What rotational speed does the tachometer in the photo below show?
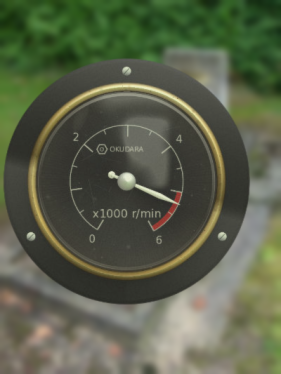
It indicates 5250 rpm
